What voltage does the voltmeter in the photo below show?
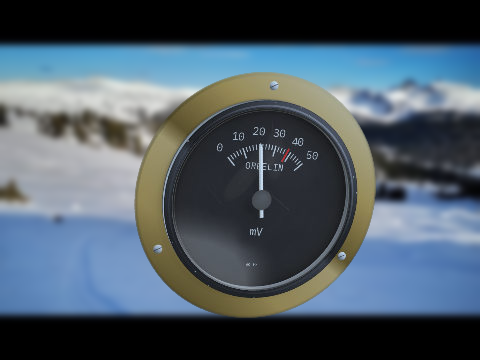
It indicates 20 mV
